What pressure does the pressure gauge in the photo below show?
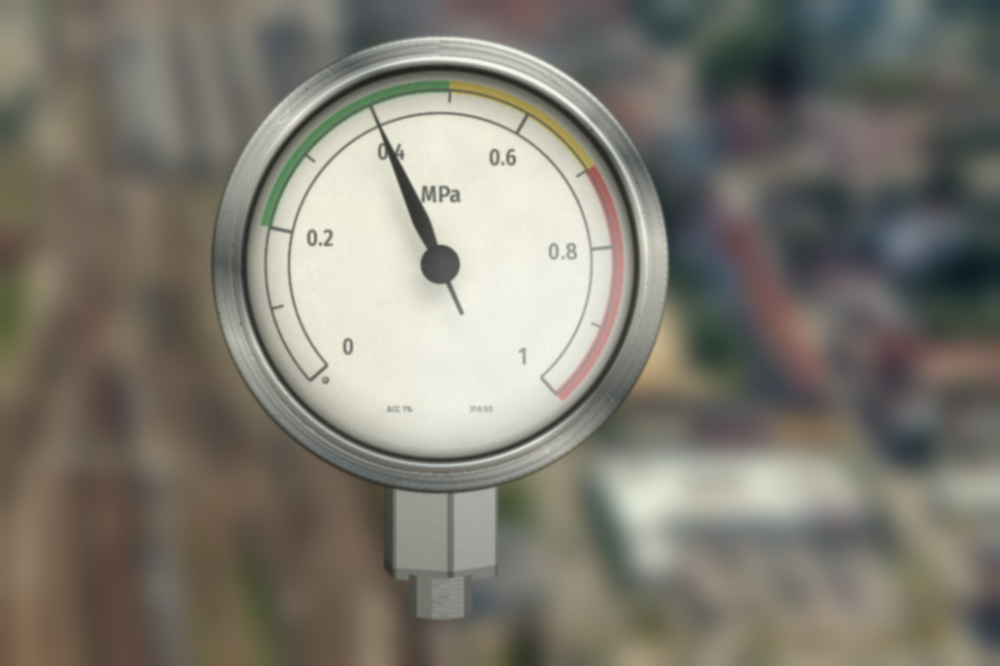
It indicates 0.4 MPa
